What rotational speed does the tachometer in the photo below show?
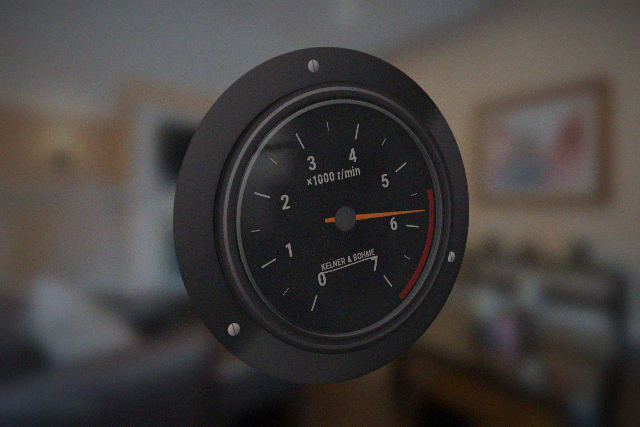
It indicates 5750 rpm
